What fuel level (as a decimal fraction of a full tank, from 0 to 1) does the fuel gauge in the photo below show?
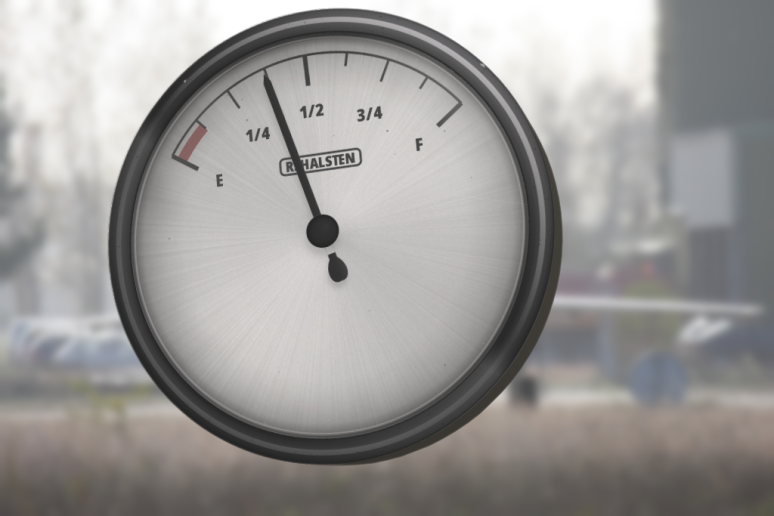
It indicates 0.375
